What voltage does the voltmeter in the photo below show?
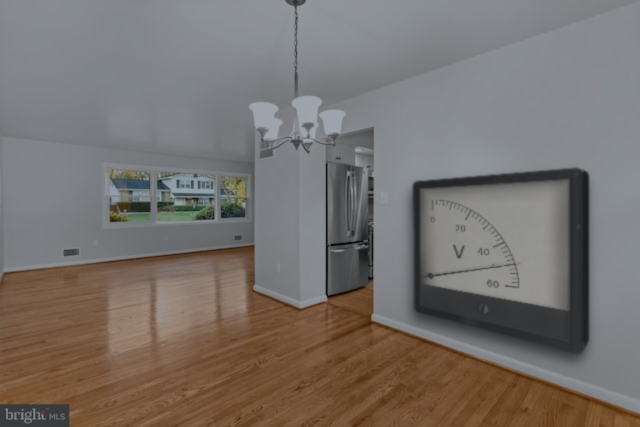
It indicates 50 V
